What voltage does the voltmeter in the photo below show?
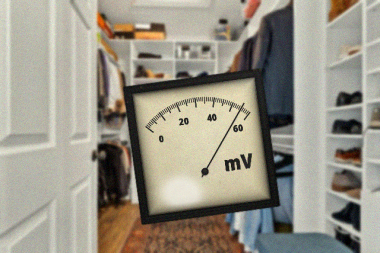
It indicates 55 mV
